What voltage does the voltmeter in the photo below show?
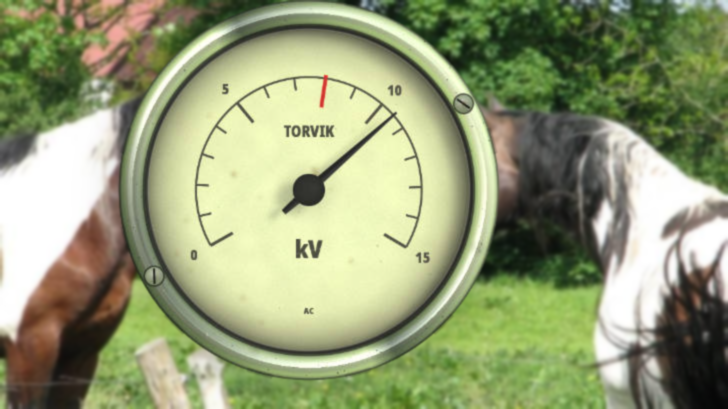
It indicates 10.5 kV
